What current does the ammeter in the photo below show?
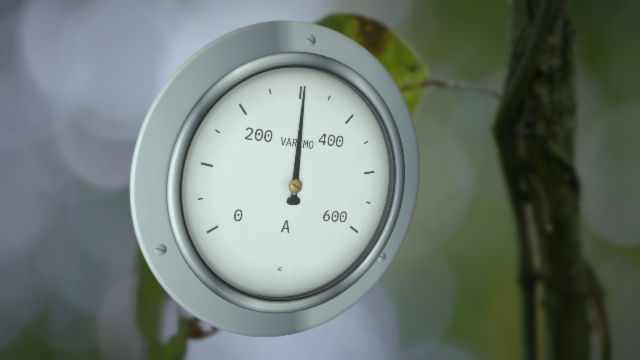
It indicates 300 A
